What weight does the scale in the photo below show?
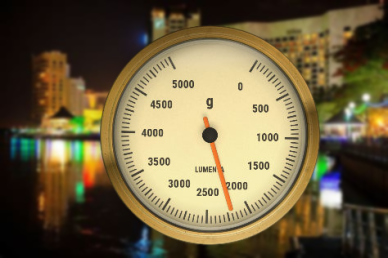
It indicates 2200 g
